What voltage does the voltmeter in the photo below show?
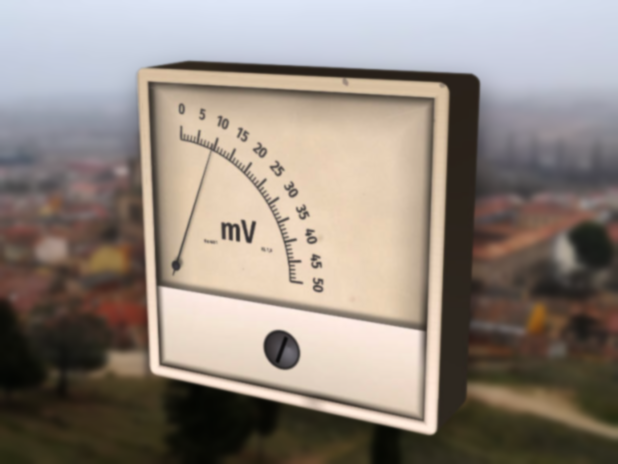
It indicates 10 mV
